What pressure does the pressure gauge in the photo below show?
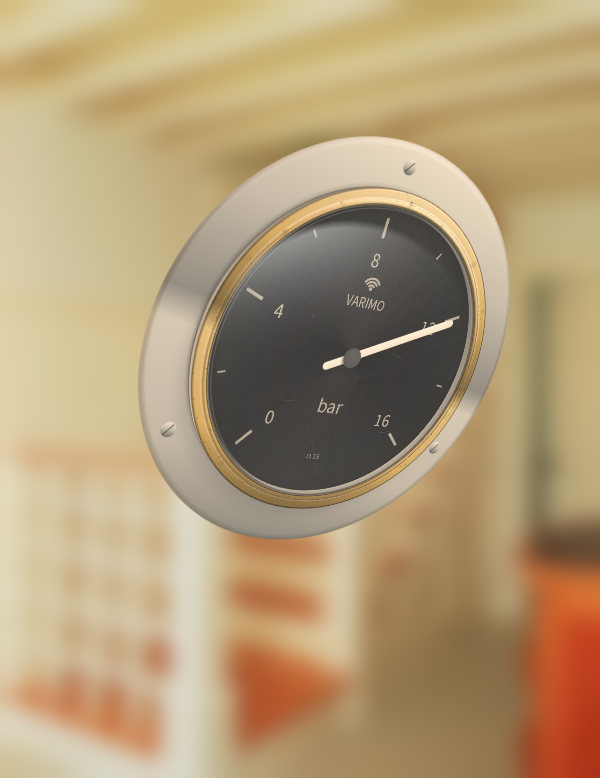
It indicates 12 bar
